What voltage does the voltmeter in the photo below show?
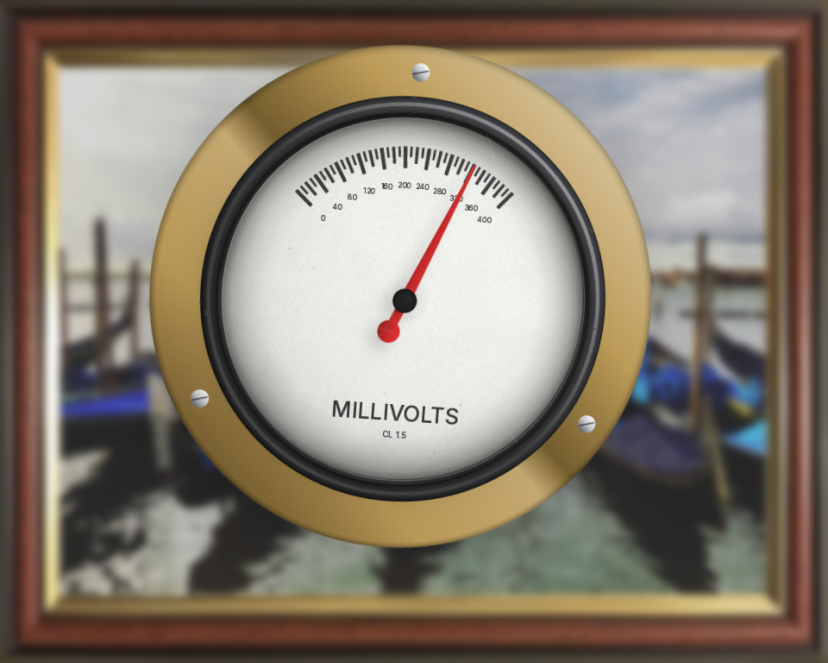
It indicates 320 mV
